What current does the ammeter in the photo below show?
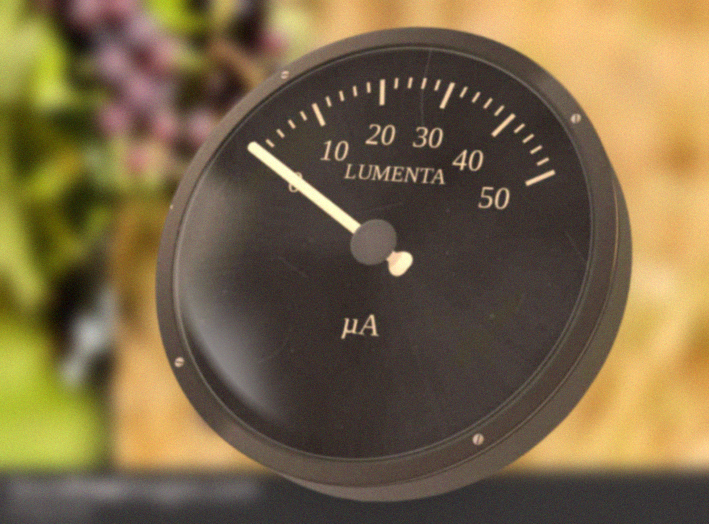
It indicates 0 µA
